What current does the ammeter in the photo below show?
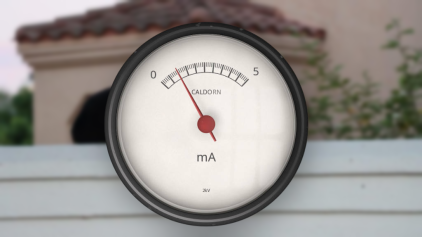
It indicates 1 mA
